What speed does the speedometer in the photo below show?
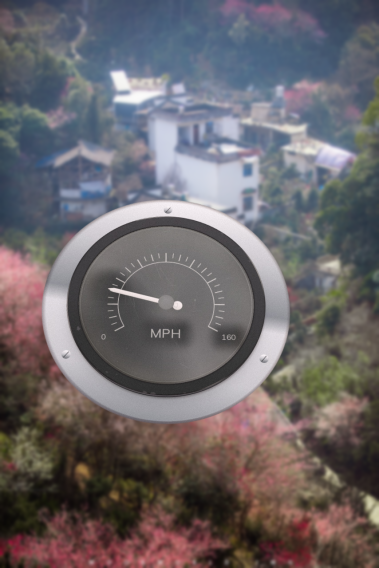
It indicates 30 mph
